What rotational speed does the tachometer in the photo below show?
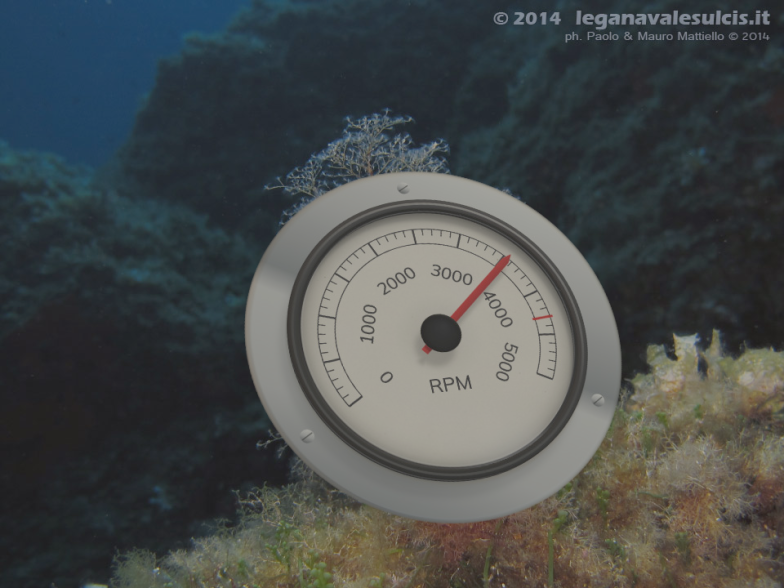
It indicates 3550 rpm
